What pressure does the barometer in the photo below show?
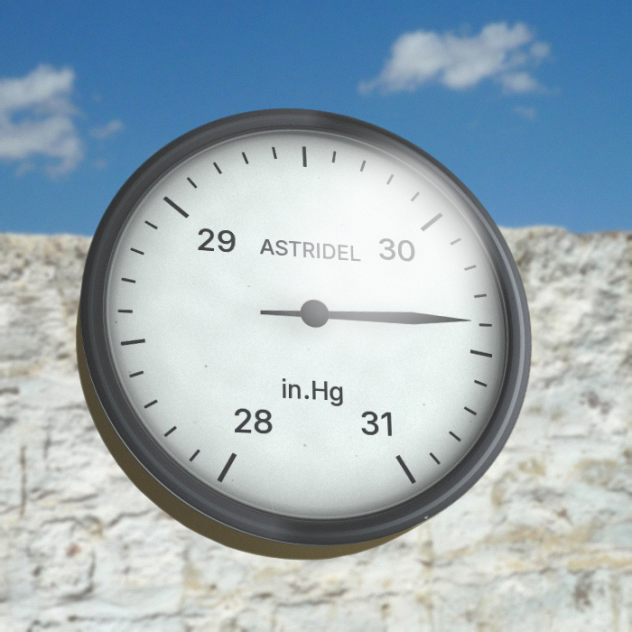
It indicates 30.4 inHg
